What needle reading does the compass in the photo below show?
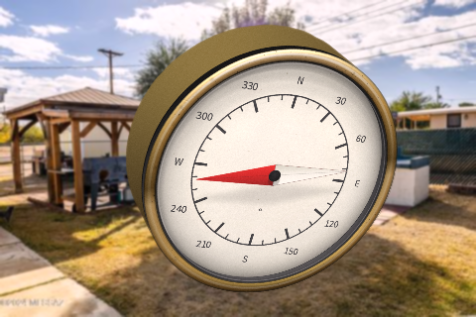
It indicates 260 °
